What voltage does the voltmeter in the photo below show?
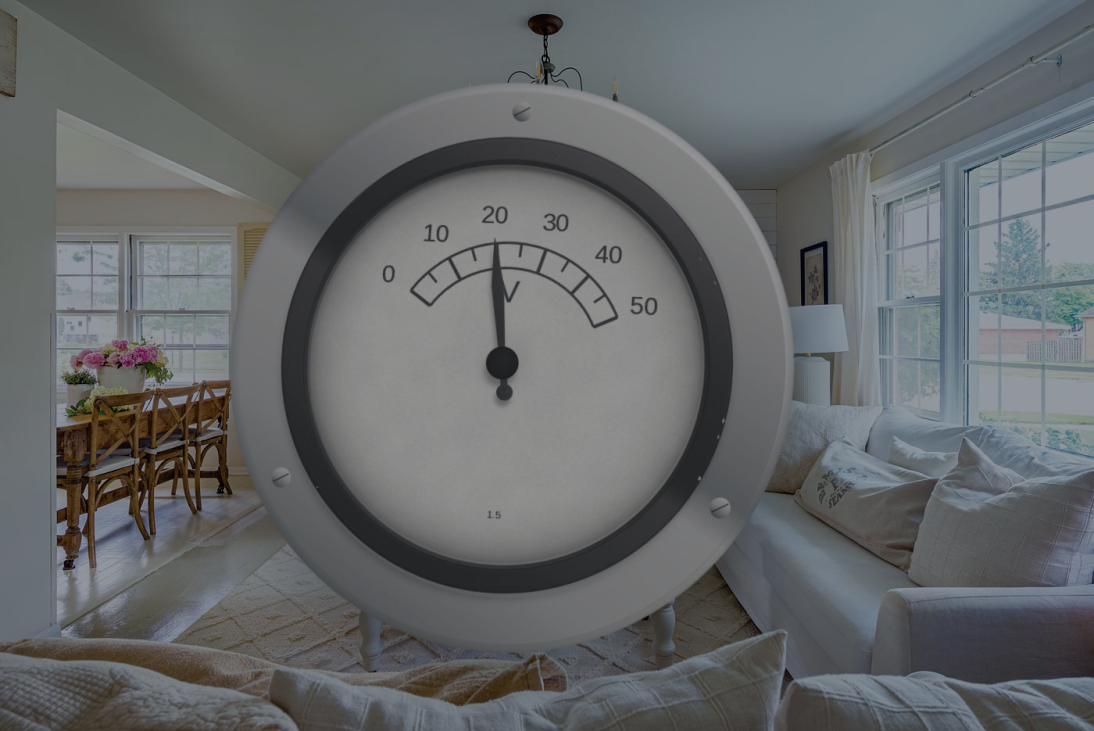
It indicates 20 V
